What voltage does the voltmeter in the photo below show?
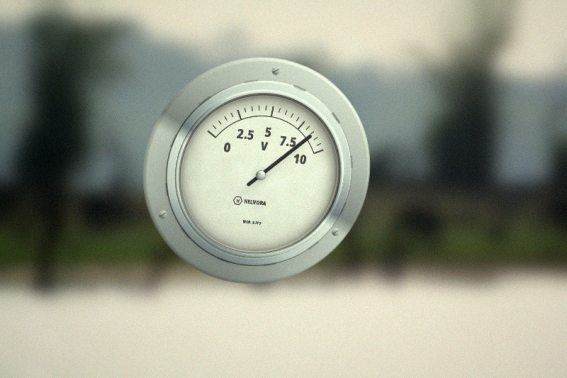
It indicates 8.5 V
